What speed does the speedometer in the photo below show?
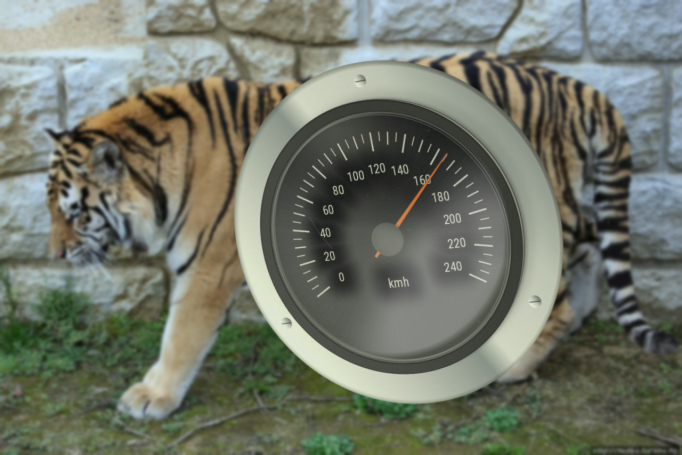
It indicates 165 km/h
